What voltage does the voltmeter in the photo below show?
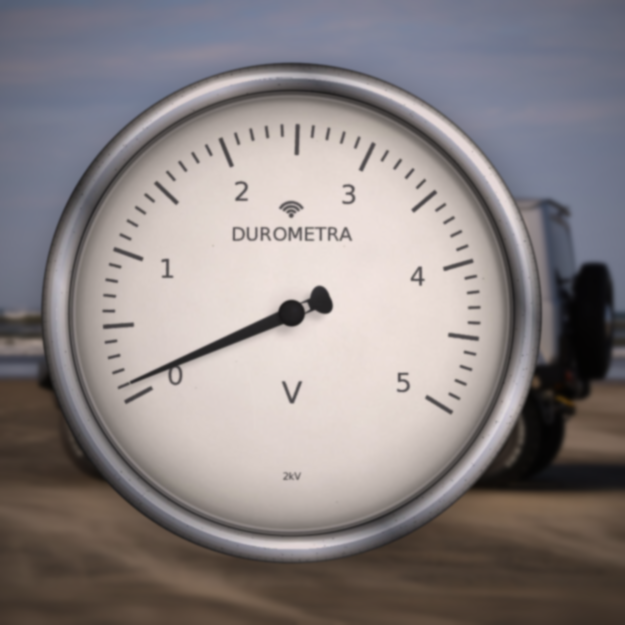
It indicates 0.1 V
